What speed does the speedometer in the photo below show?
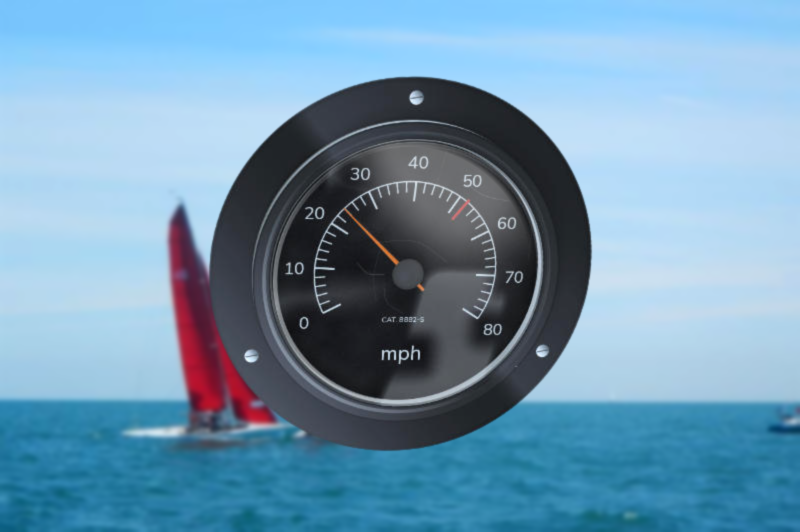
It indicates 24 mph
